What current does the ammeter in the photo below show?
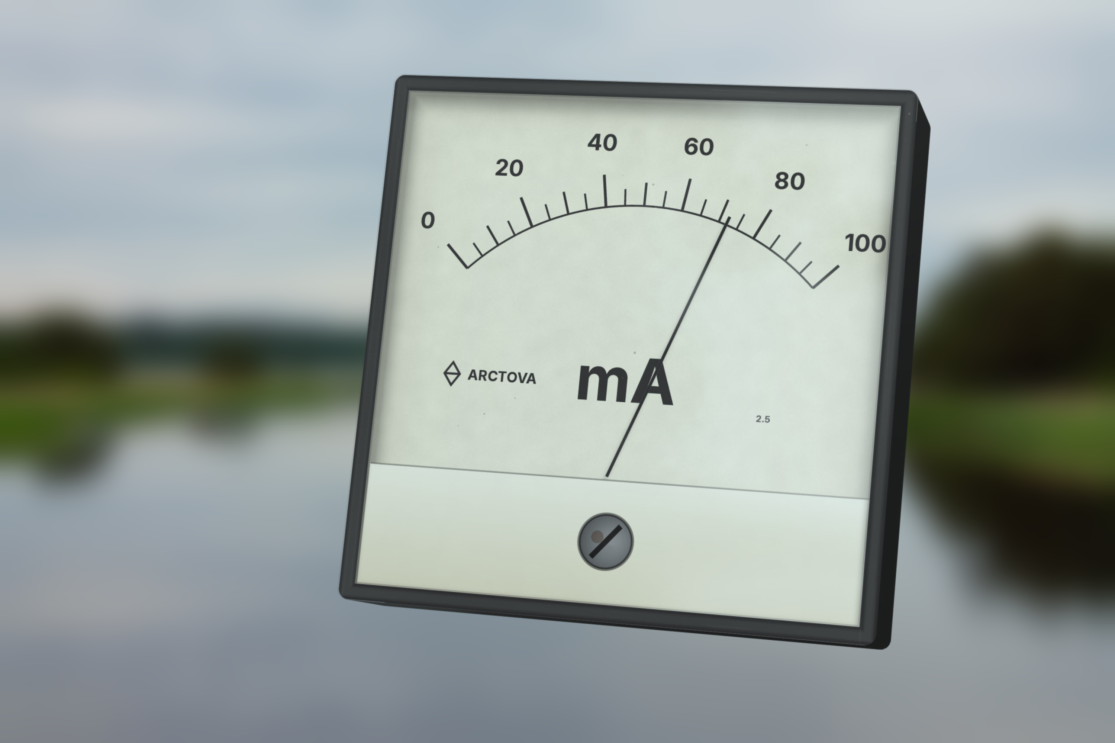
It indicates 72.5 mA
